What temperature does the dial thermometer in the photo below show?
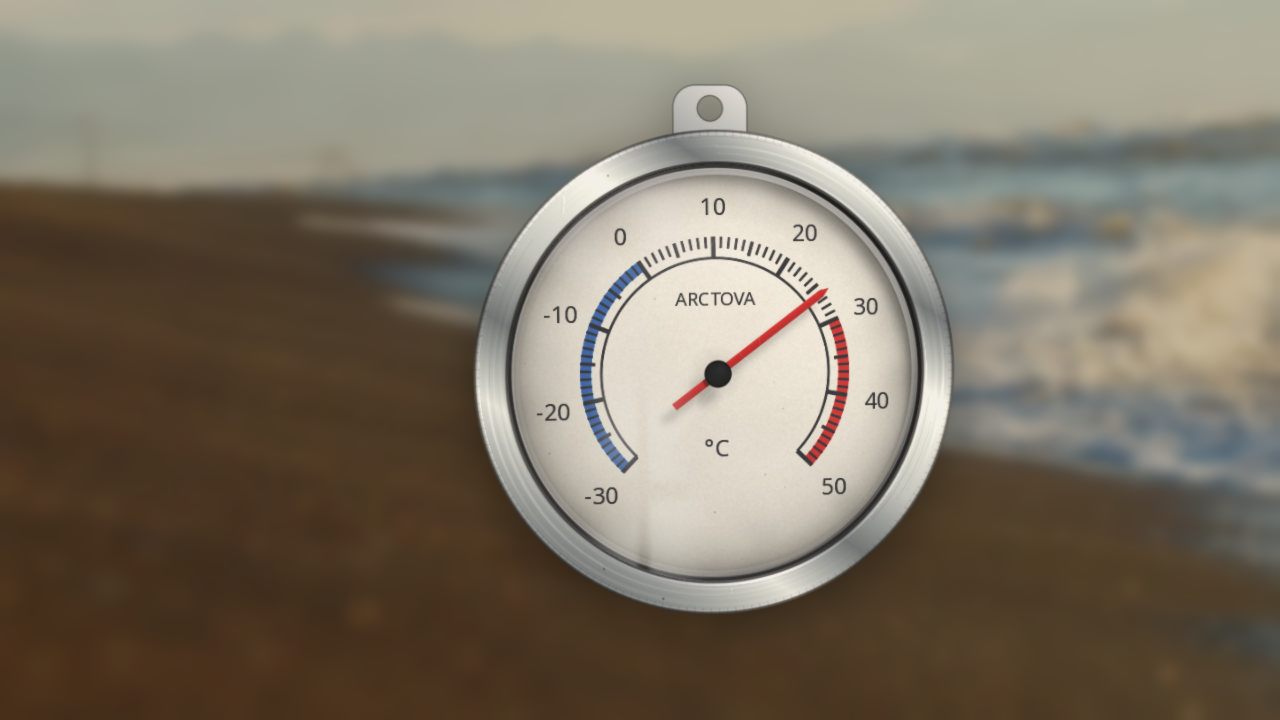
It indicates 26 °C
